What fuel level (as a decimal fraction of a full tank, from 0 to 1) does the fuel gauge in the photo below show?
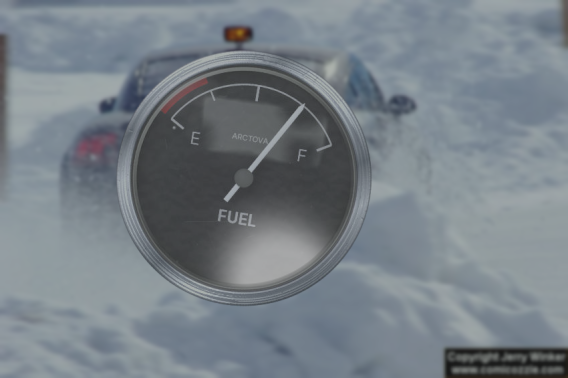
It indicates 0.75
